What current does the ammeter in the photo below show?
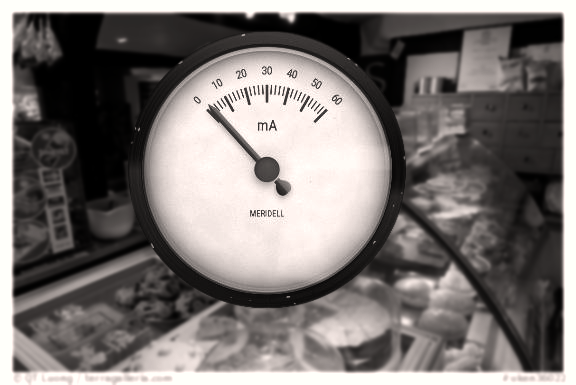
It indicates 2 mA
